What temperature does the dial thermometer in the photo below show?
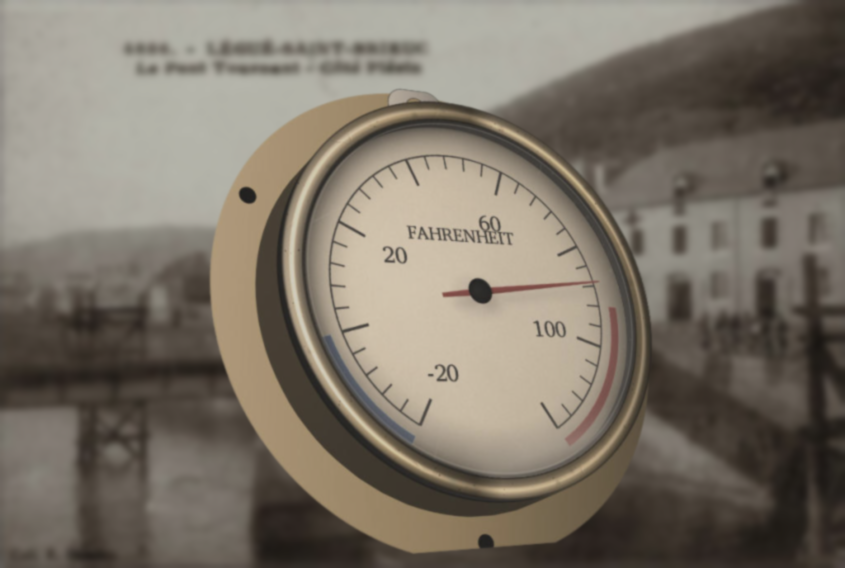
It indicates 88 °F
